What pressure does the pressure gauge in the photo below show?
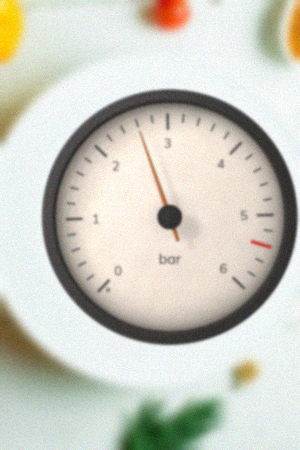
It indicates 2.6 bar
